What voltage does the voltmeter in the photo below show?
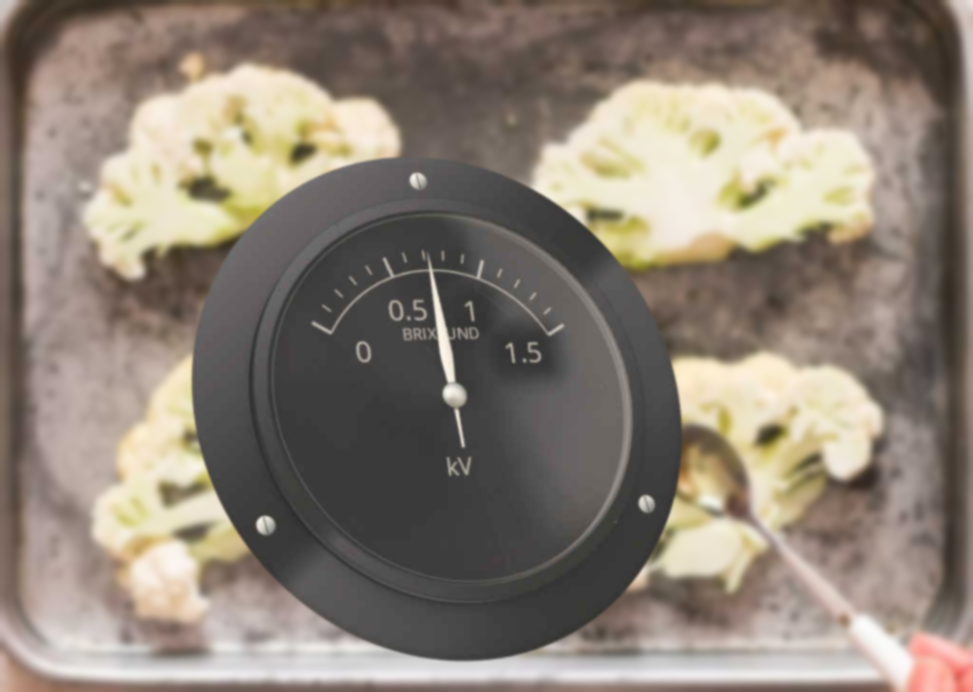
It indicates 0.7 kV
